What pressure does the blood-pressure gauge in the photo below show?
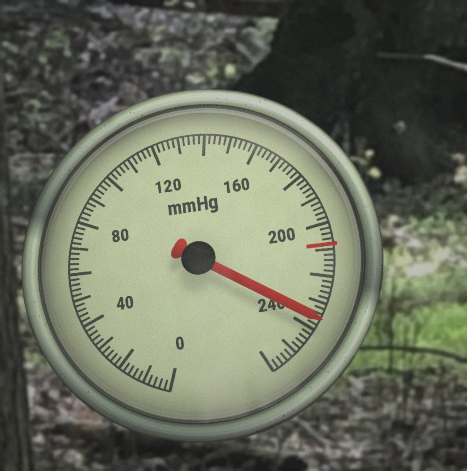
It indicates 236 mmHg
